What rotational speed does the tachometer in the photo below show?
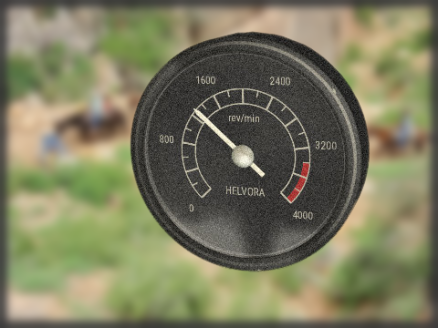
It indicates 1300 rpm
